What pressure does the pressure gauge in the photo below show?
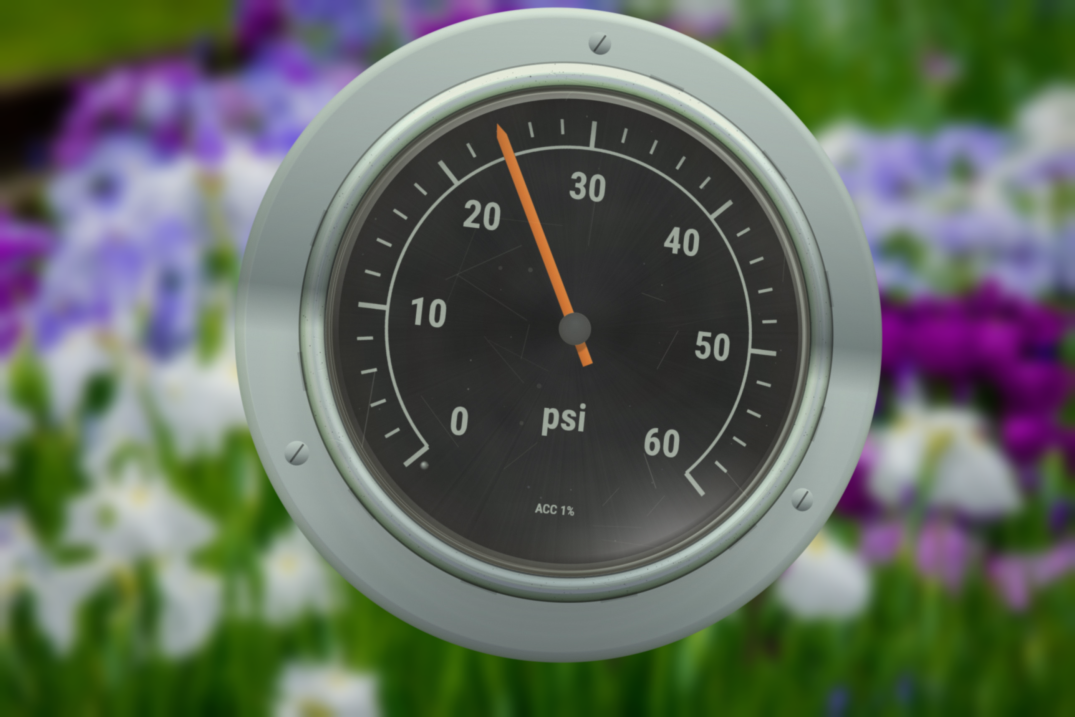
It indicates 24 psi
